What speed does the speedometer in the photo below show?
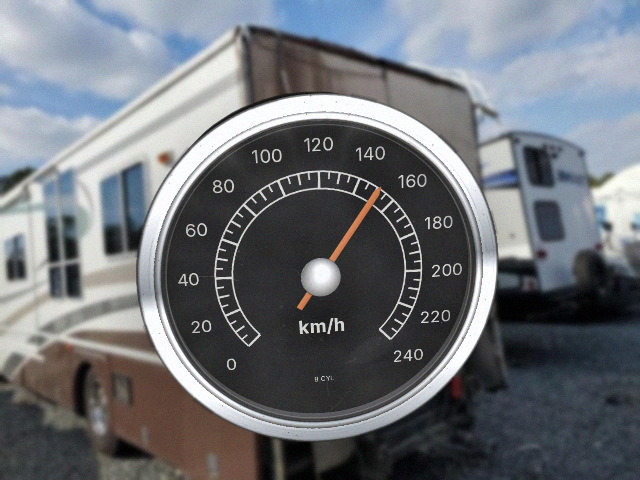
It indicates 150 km/h
